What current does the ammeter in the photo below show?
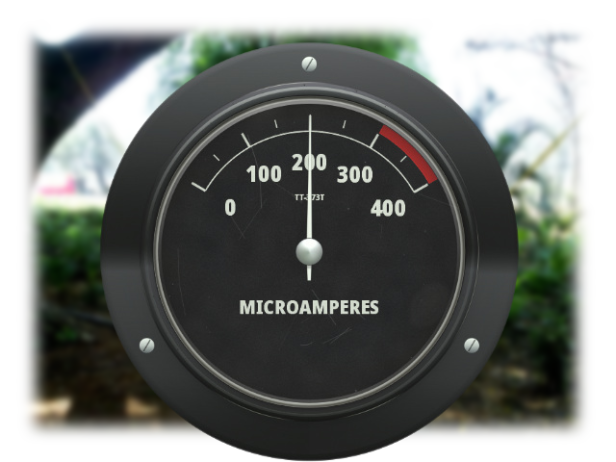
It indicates 200 µA
